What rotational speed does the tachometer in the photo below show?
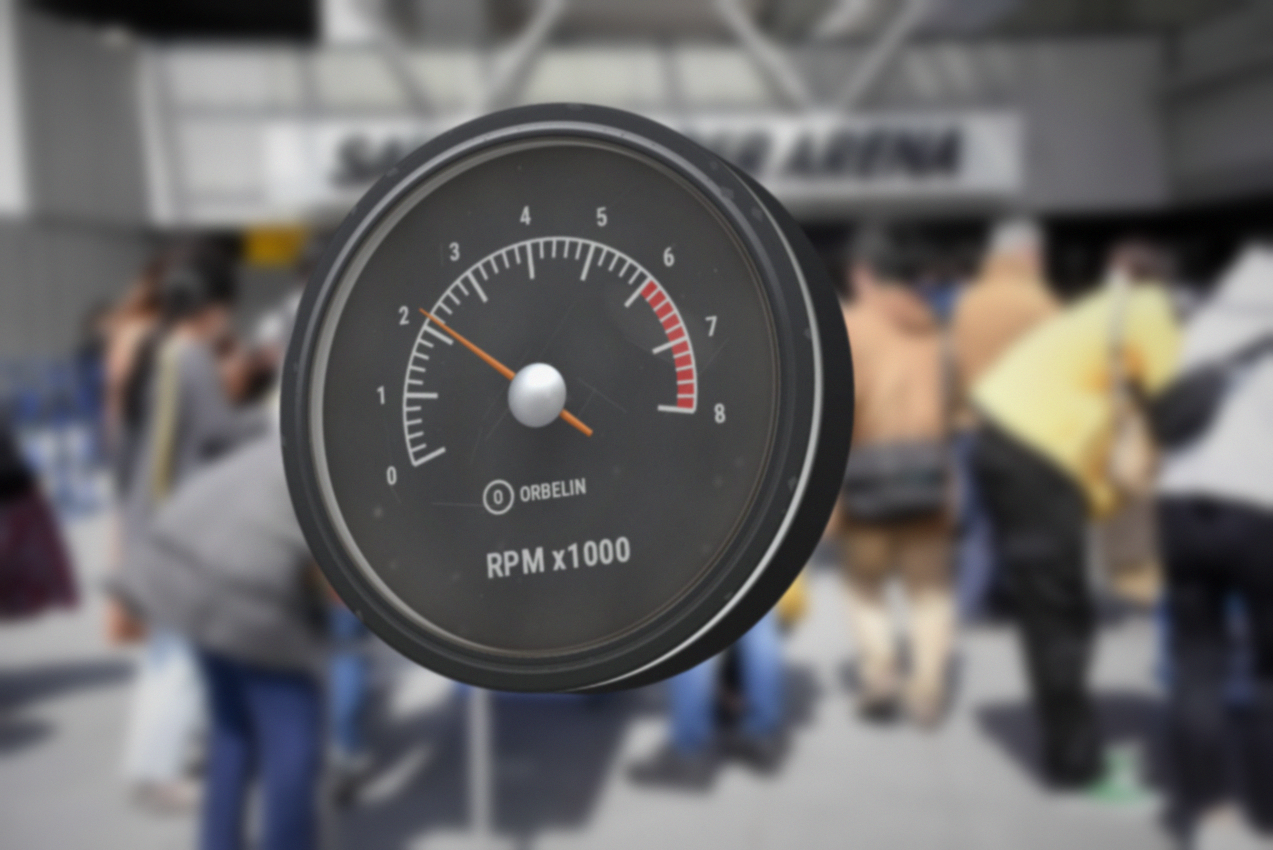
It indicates 2200 rpm
